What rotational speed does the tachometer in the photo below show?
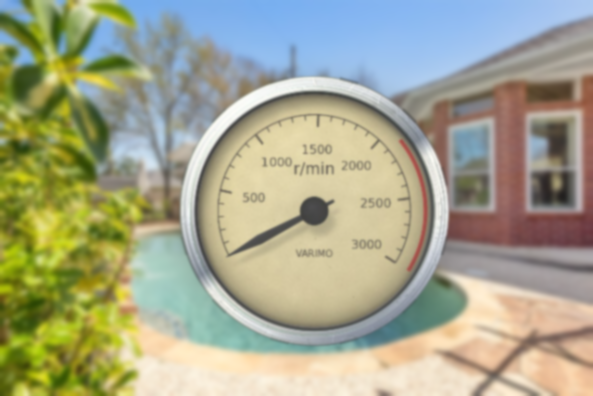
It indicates 0 rpm
